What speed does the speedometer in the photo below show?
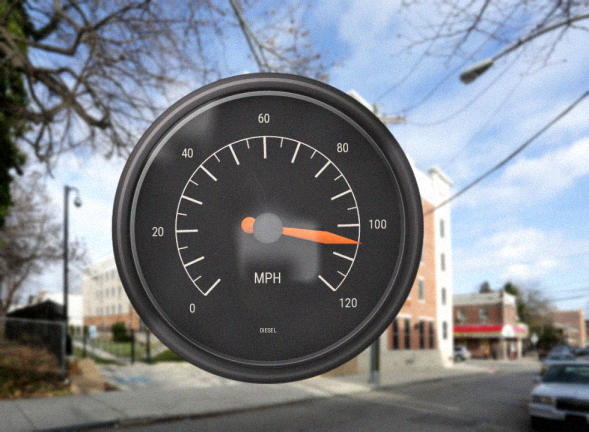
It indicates 105 mph
